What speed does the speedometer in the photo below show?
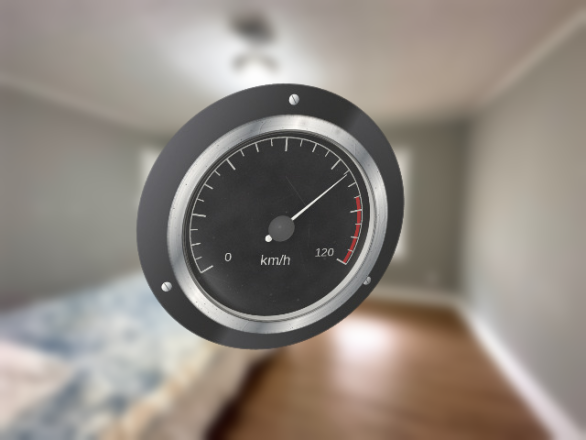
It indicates 85 km/h
